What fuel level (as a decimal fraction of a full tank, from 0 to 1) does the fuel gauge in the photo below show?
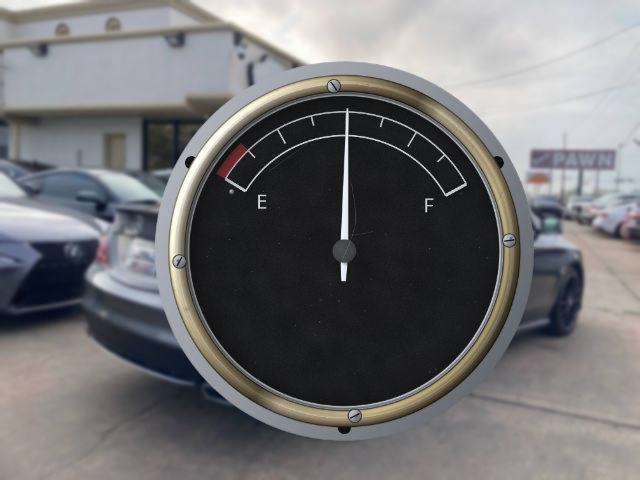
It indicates 0.5
